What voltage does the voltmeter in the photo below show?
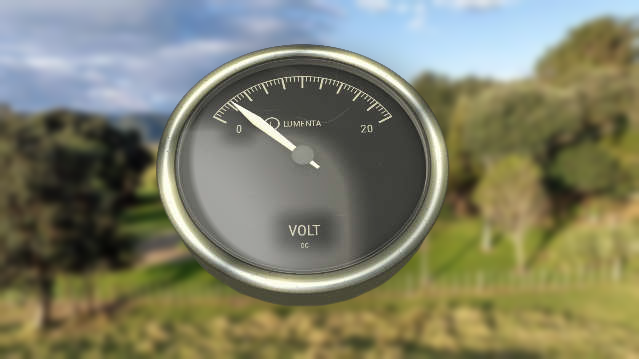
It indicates 2 V
